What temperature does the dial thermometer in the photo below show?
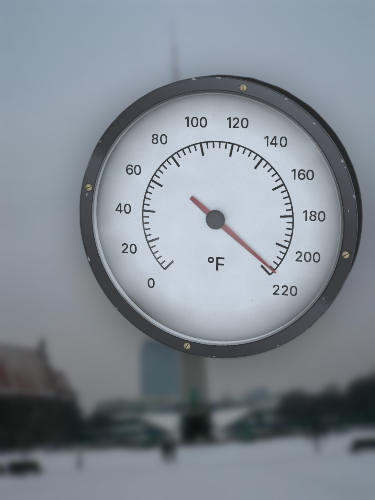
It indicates 216 °F
